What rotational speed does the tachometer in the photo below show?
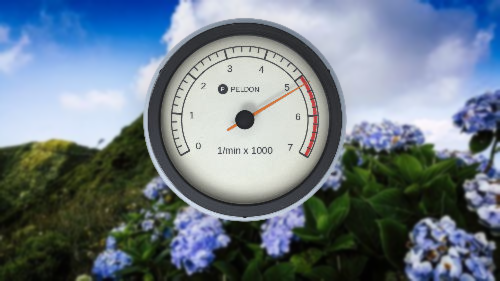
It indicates 5200 rpm
